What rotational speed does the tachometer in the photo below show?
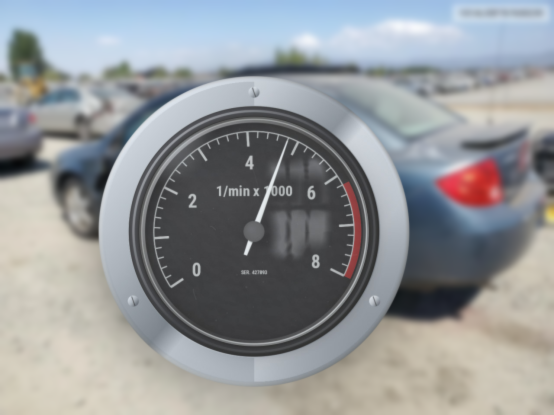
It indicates 4800 rpm
